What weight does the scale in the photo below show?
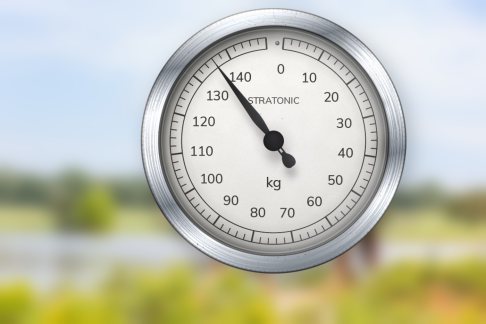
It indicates 136 kg
